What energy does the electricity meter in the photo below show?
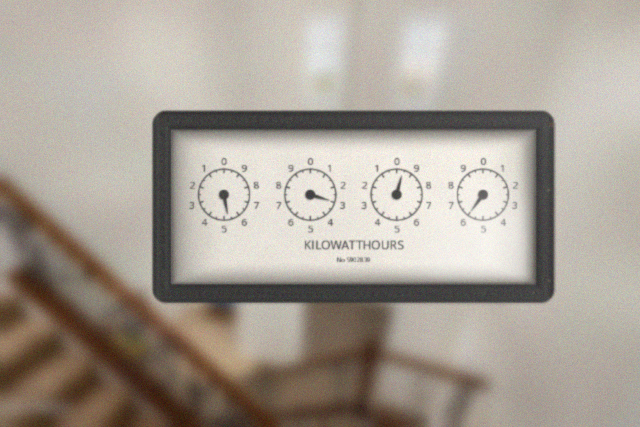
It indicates 5296 kWh
